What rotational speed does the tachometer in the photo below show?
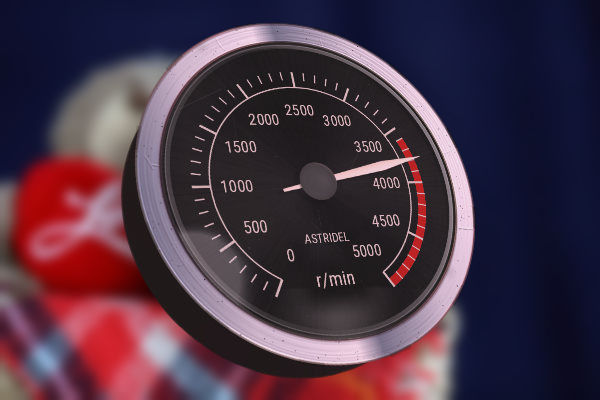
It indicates 3800 rpm
